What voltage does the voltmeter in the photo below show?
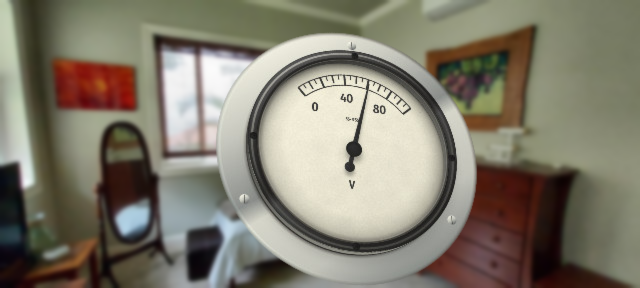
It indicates 60 V
